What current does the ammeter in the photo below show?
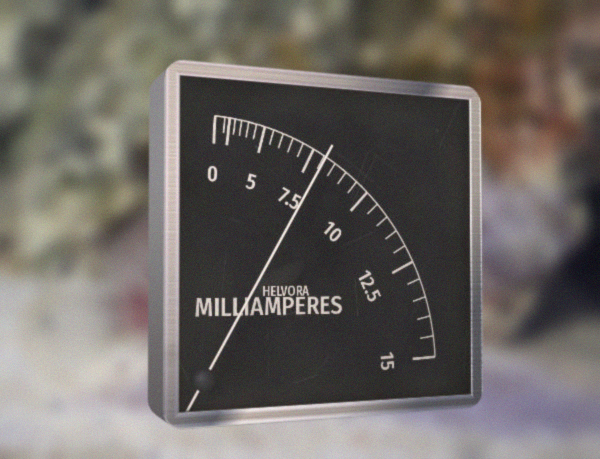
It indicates 8 mA
